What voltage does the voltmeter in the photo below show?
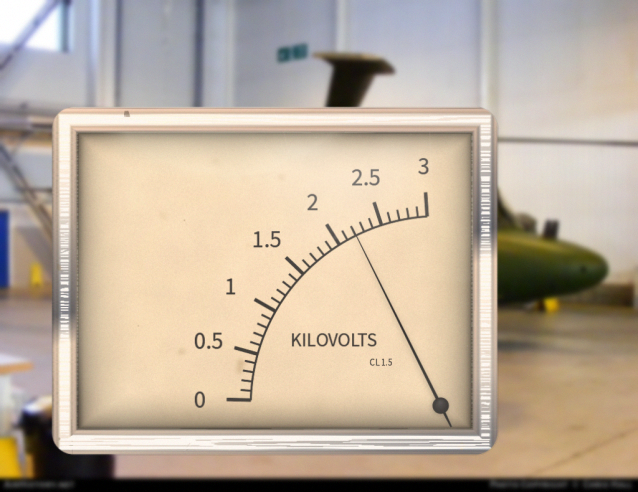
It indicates 2.2 kV
